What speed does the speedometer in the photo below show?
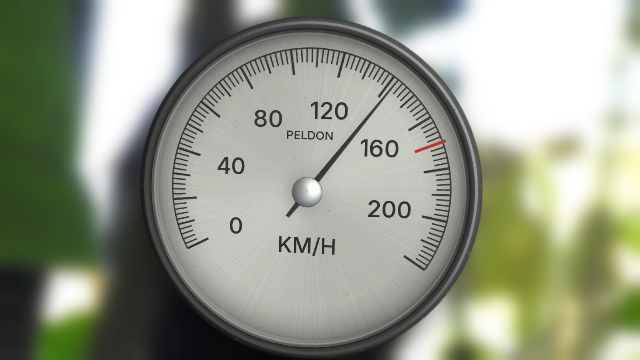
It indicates 142 km/h
